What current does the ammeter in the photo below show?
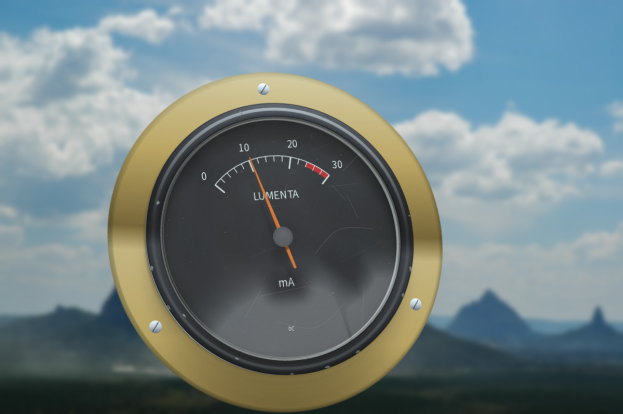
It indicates 10 mA
